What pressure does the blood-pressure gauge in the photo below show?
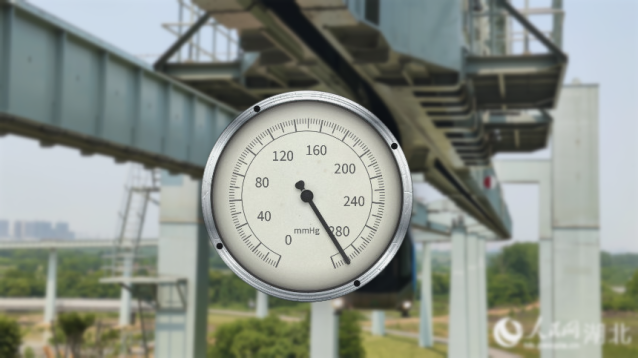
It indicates 290 mmHg
